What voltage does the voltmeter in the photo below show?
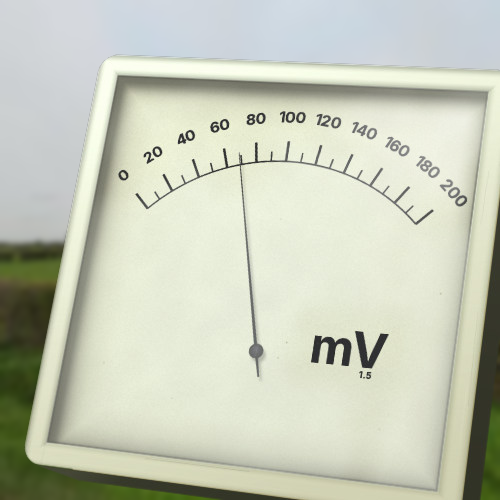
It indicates 70 mV
